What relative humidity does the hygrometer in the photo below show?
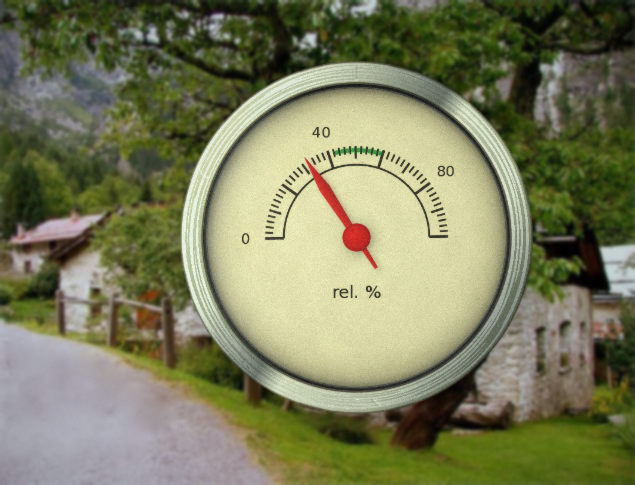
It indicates 32 %
